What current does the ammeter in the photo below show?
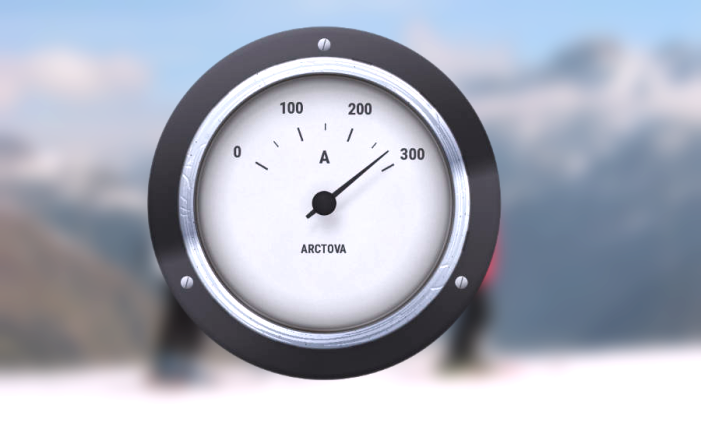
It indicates 275 A
